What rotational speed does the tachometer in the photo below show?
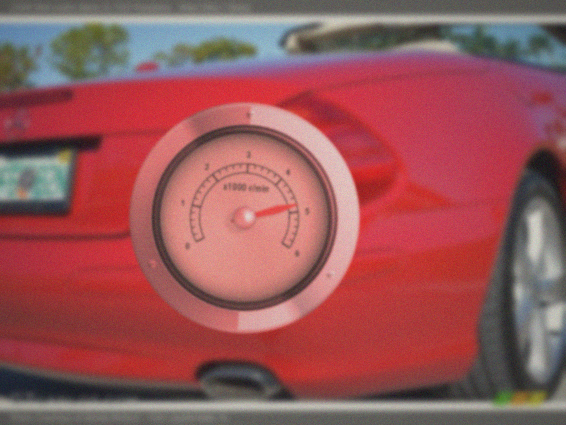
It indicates 4800 rpm
